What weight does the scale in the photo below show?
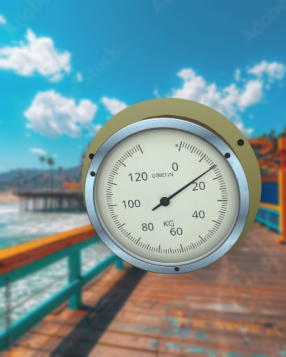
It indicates 15 kg
